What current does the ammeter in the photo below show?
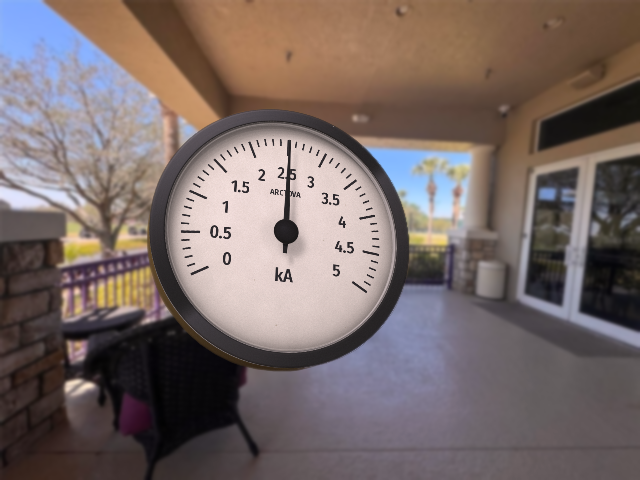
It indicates 2.5 kA
